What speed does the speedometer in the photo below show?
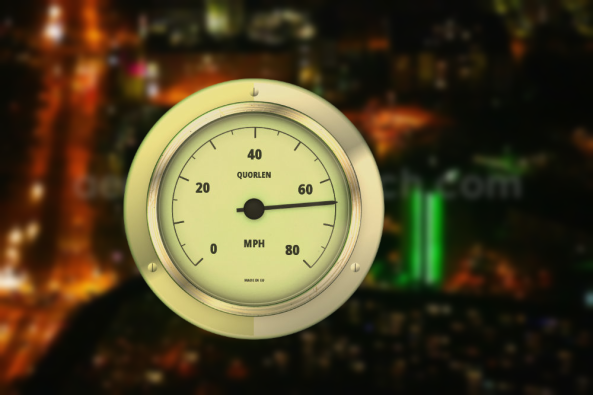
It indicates 65 mph
